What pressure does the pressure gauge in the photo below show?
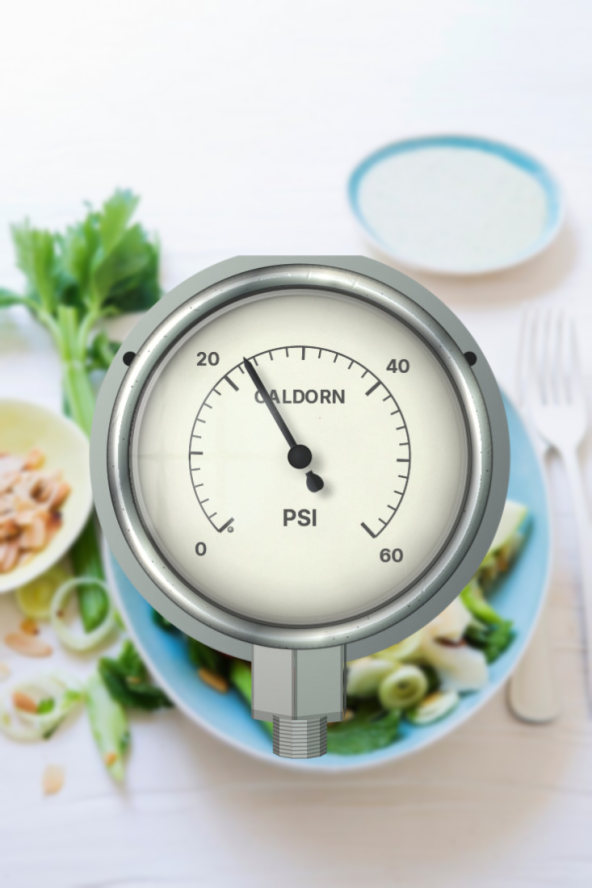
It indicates 23 psi
